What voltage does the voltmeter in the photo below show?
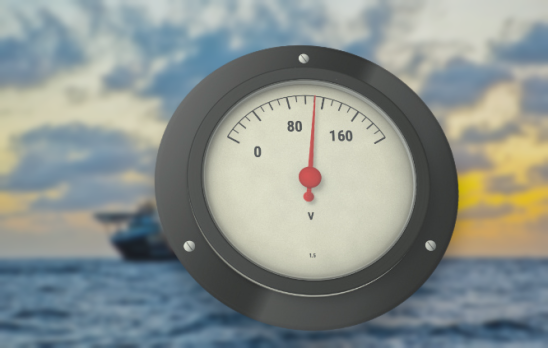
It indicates 110 V
